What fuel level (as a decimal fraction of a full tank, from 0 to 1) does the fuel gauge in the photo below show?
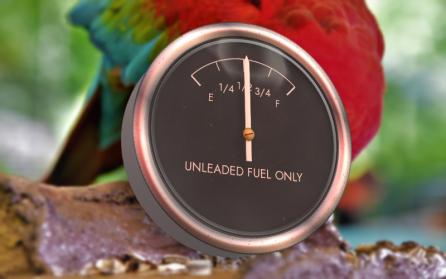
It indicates 0.5
